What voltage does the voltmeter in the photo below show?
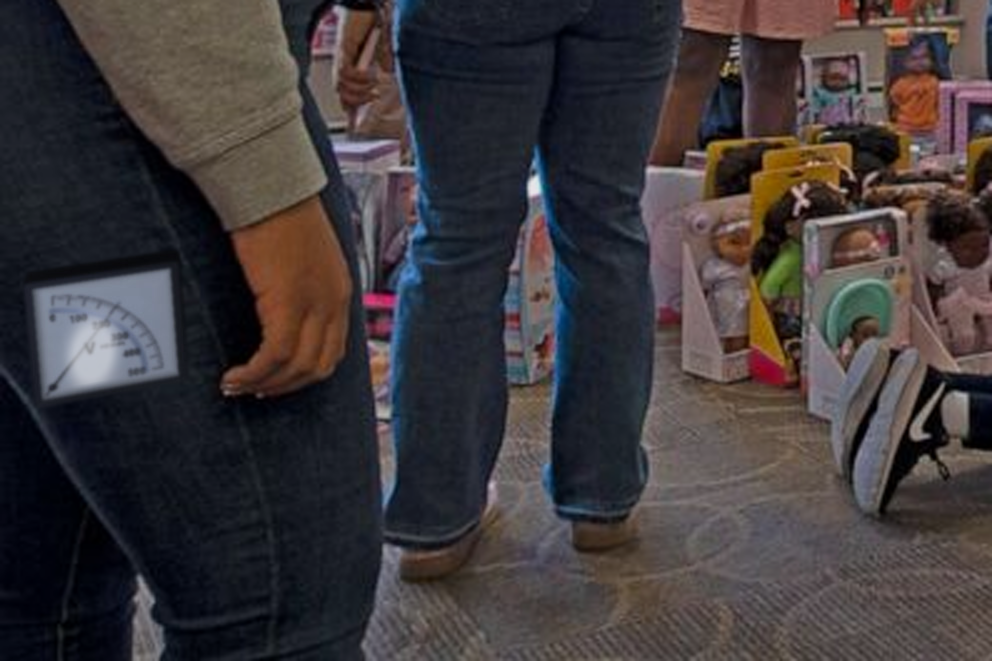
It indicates 200 V
